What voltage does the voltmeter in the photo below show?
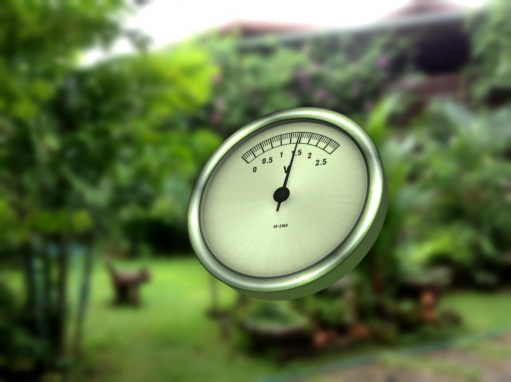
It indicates 1.5 V
